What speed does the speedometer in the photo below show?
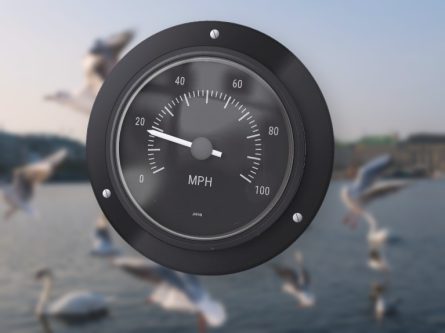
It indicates 18 mph
